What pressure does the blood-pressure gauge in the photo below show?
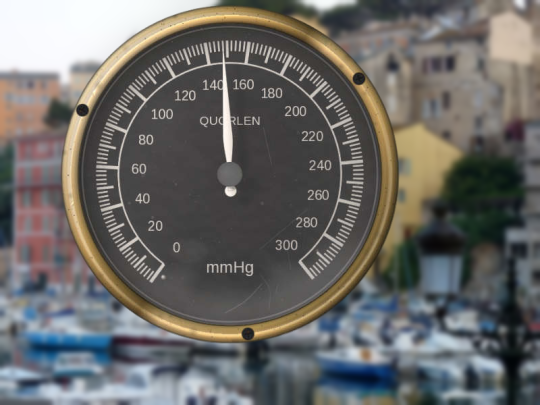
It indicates 148 mmHg
